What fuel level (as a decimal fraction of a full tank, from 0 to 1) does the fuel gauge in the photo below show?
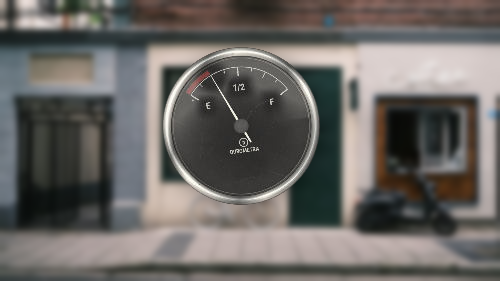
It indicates 0.25
